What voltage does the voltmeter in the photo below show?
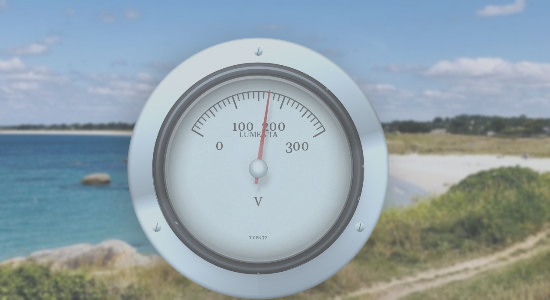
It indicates 170 V
